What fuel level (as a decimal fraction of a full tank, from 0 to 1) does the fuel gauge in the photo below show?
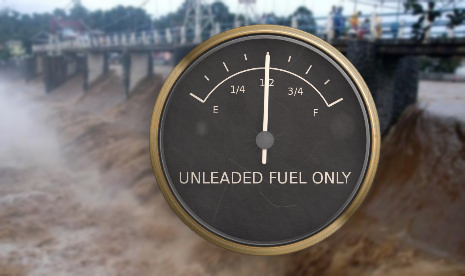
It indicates 0.5
